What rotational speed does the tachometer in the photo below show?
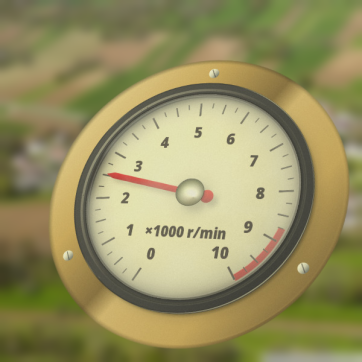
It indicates 2500 rpm
